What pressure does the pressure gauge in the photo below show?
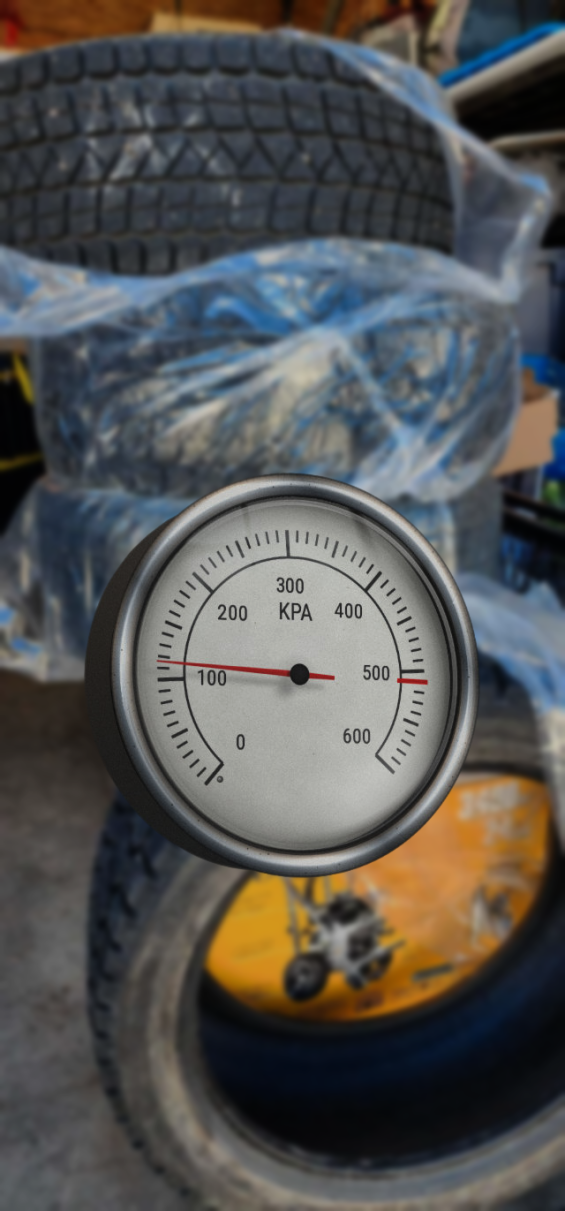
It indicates 115 kPa
